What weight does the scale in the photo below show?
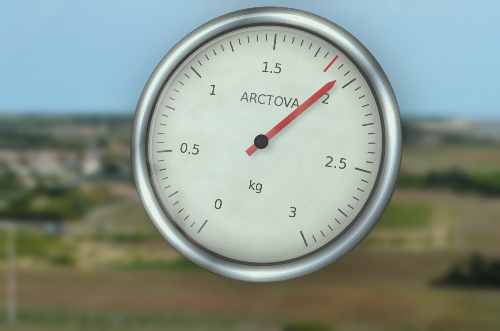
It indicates 1.95 kg
